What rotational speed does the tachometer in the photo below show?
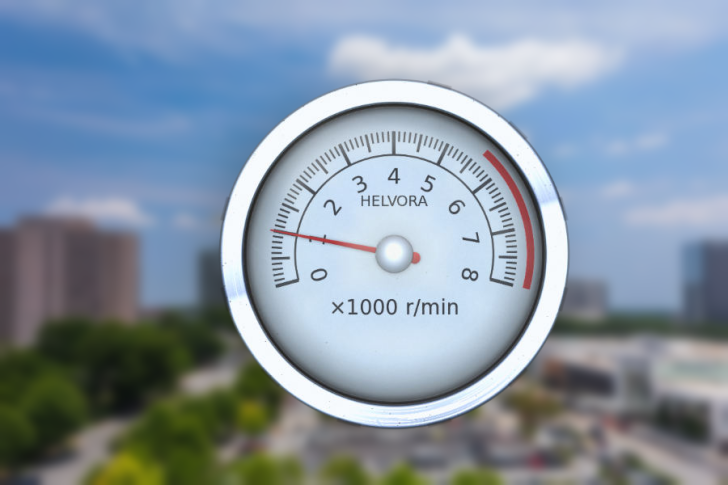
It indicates 1000 rpm
